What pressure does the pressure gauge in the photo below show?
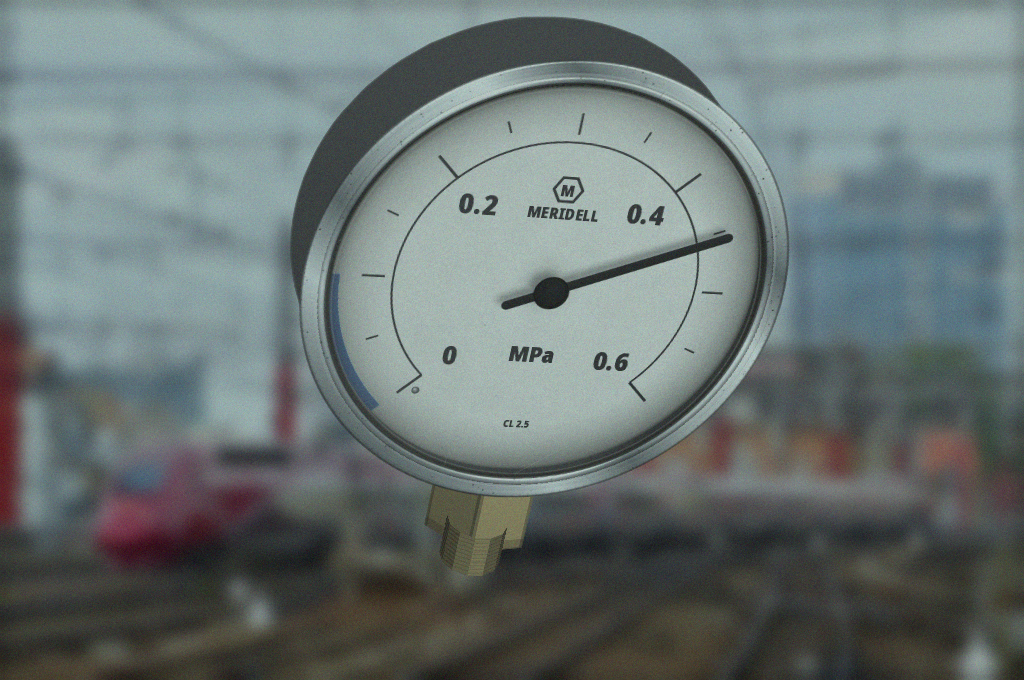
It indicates 0.45 MPa
